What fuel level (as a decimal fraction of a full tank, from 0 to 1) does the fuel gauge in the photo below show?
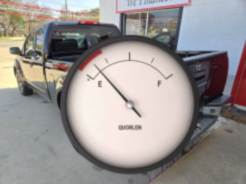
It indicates 0.125
